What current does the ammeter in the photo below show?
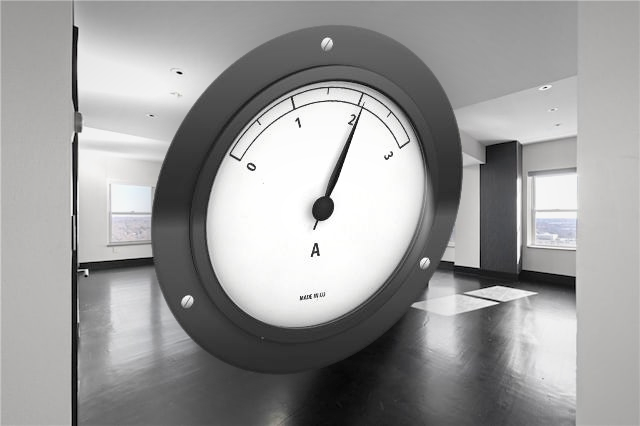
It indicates 2 A
